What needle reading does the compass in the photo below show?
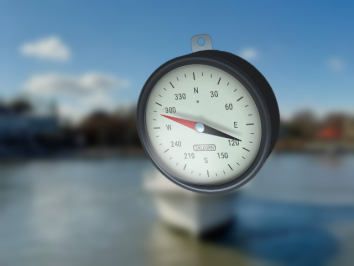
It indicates 290 °
